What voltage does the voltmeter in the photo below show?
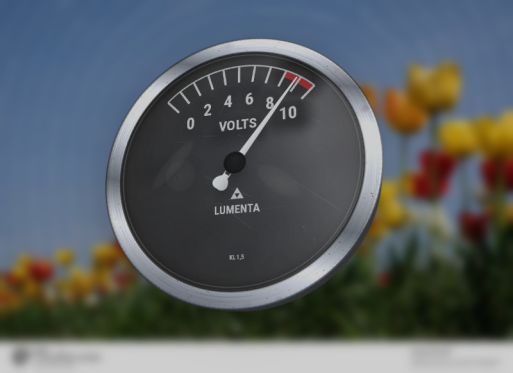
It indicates 9 V
